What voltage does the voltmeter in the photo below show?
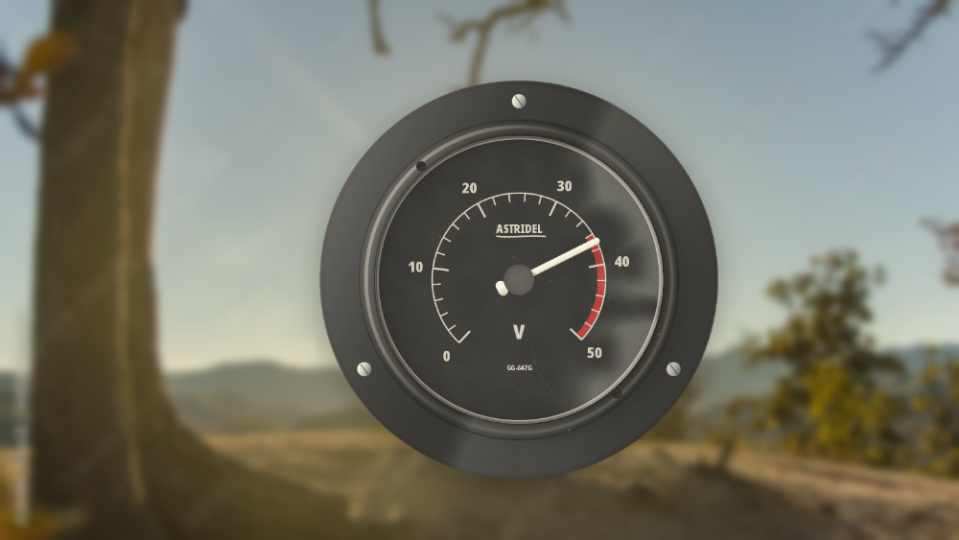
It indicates 37 V
